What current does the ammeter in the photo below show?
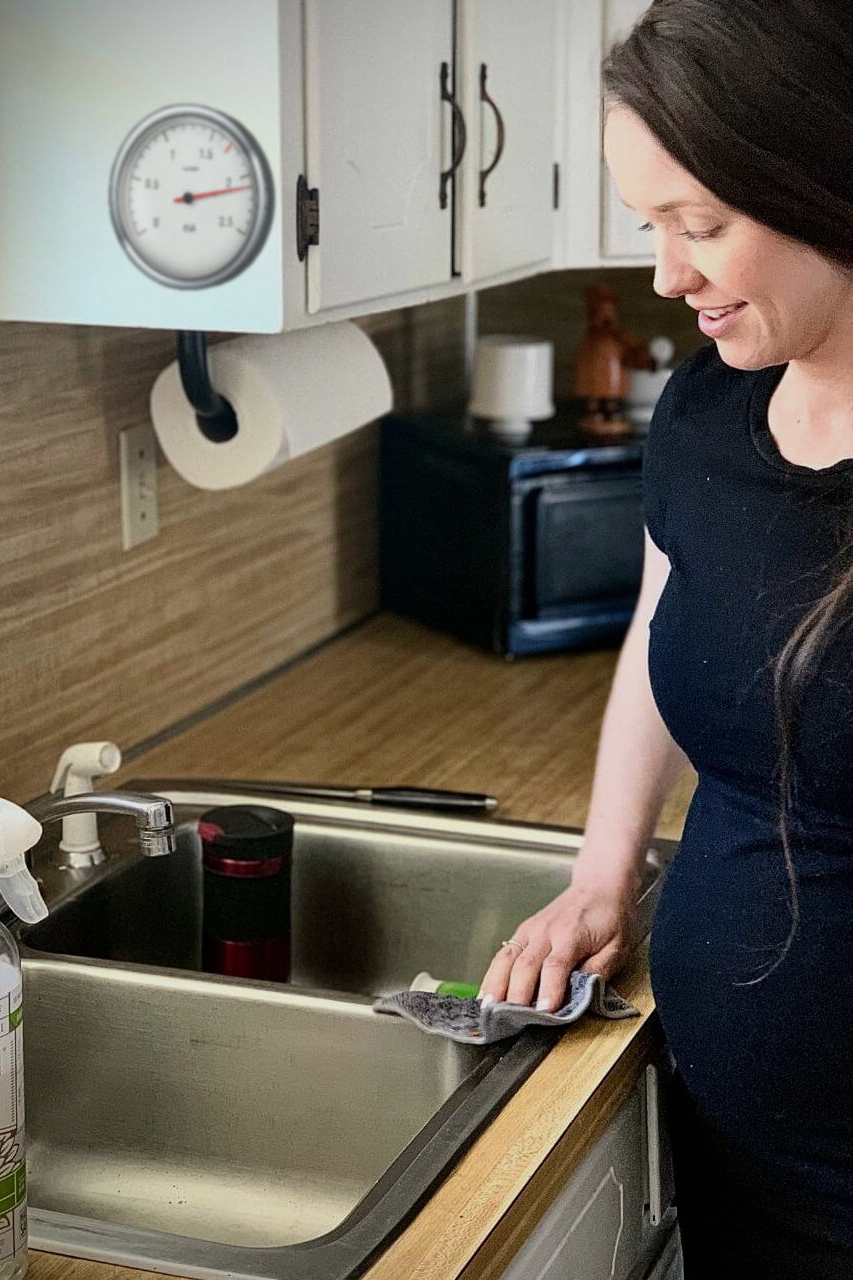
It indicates 2.1 mA
